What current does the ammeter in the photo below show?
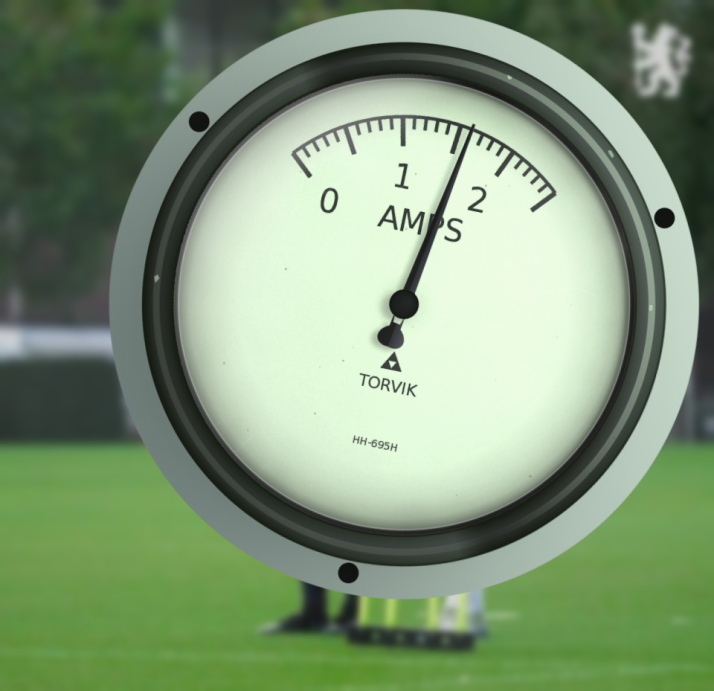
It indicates 1.6 A
